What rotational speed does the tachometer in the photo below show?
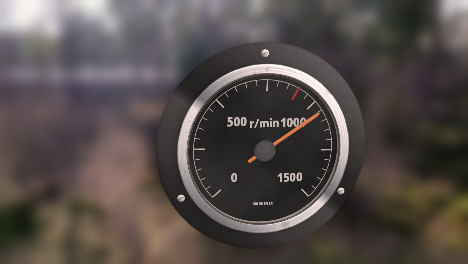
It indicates 1050 rpm
